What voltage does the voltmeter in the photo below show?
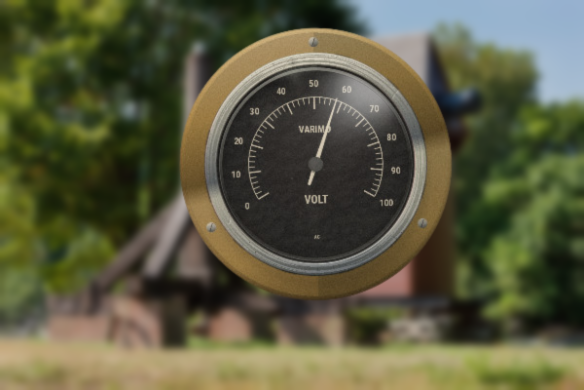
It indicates 58 V
